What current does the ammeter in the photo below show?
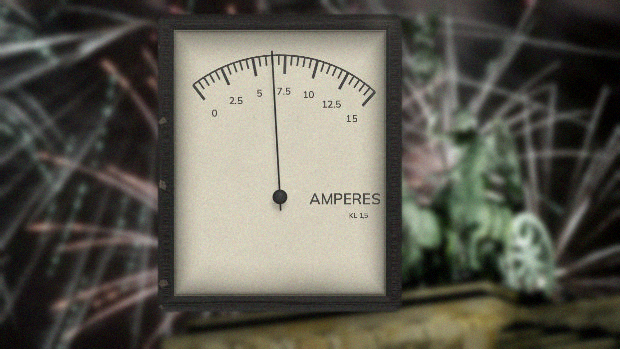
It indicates 6.5 A
